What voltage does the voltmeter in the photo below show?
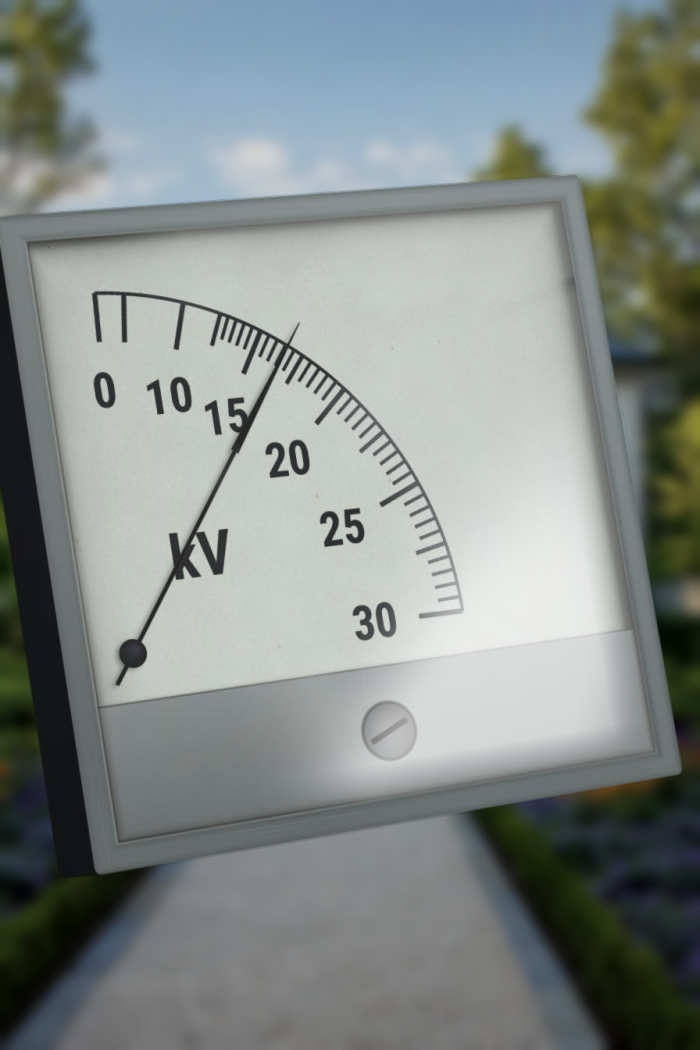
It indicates 16.5 kV
